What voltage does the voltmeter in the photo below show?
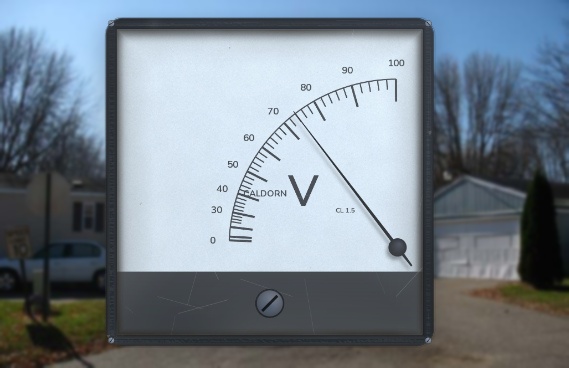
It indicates 74 V
